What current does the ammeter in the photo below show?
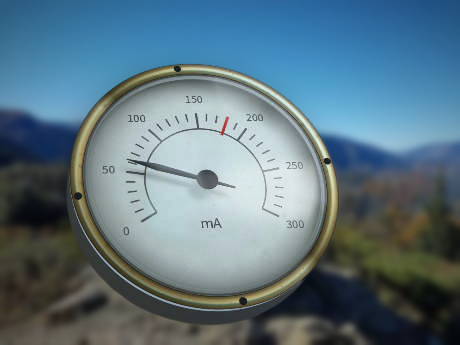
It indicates 60 mA
